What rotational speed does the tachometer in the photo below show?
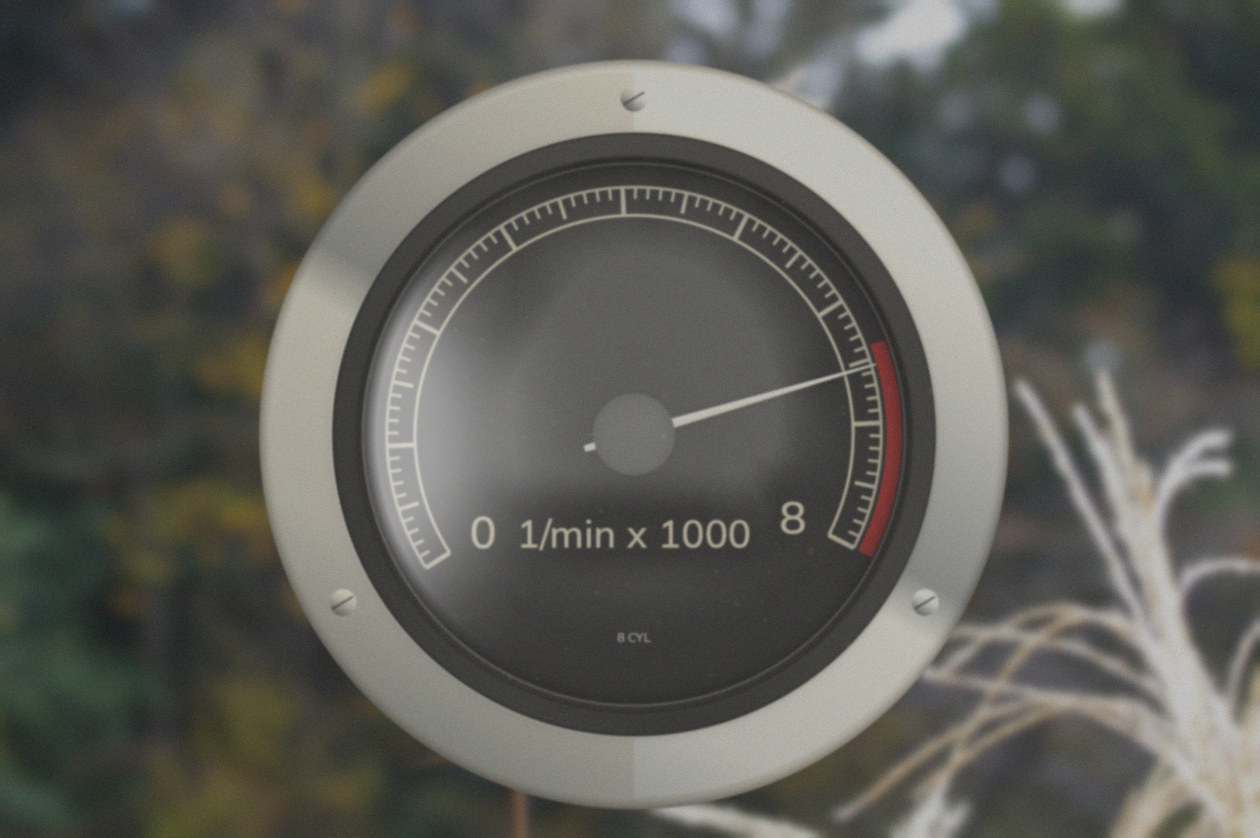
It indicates 6550 rpm
